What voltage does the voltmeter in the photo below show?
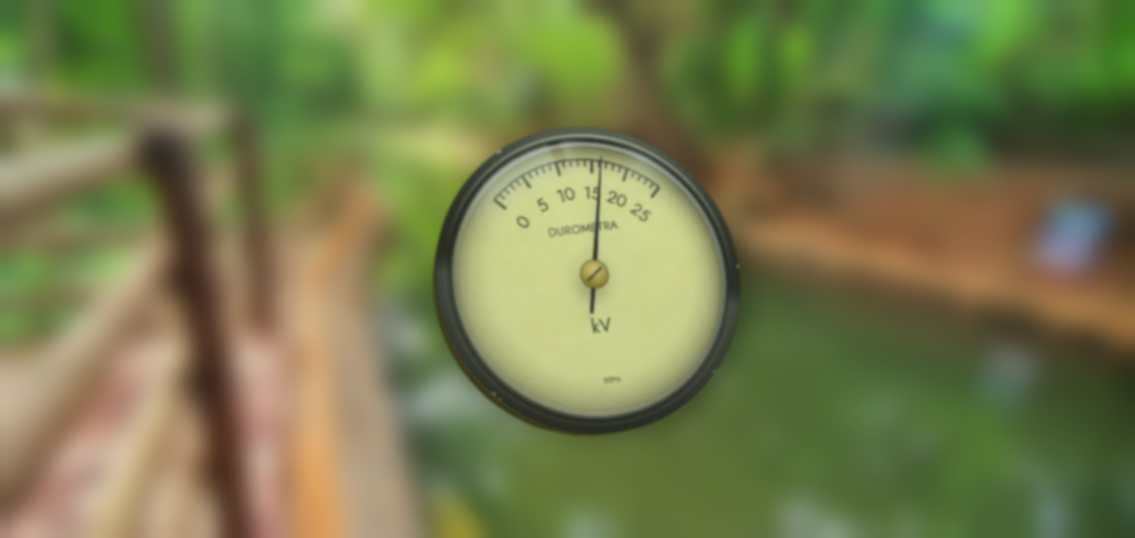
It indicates 16 kV
